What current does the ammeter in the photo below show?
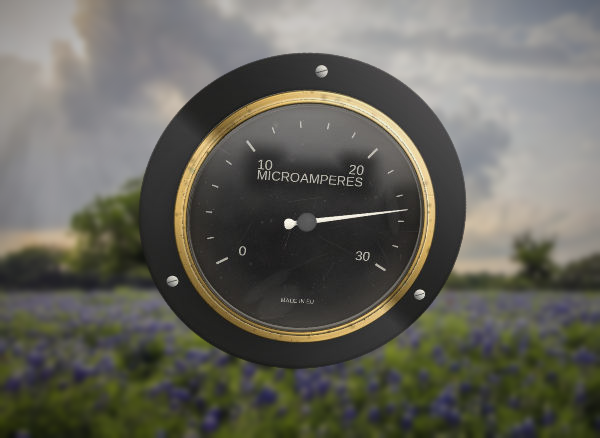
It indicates 25 µA
